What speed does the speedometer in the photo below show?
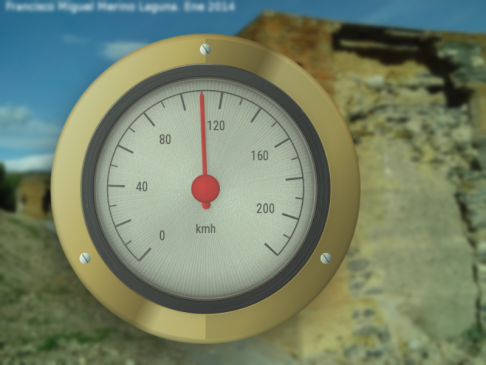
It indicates 110 km/h
